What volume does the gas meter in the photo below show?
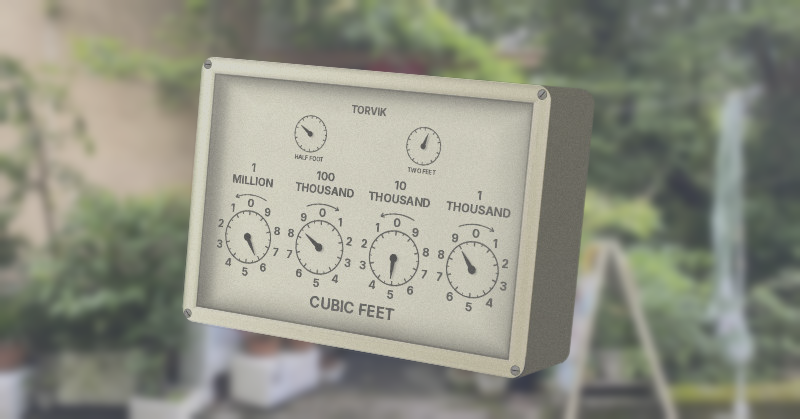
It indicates 584900 ft³
